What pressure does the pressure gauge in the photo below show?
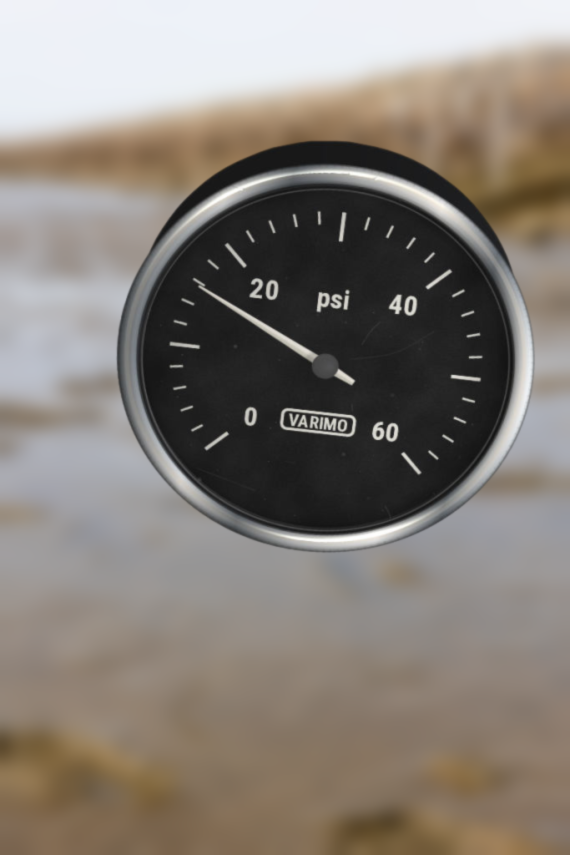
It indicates 16 psi
